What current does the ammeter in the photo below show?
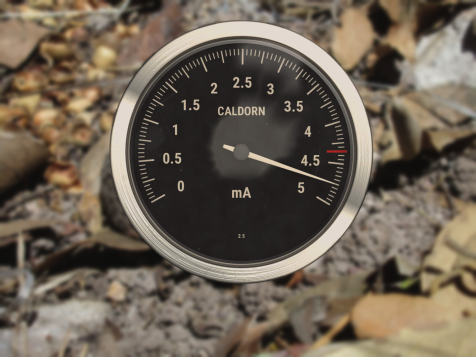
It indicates 4.75 mA
